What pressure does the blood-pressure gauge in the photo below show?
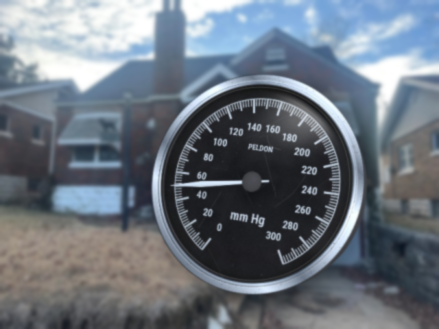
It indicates 50 mmHg
